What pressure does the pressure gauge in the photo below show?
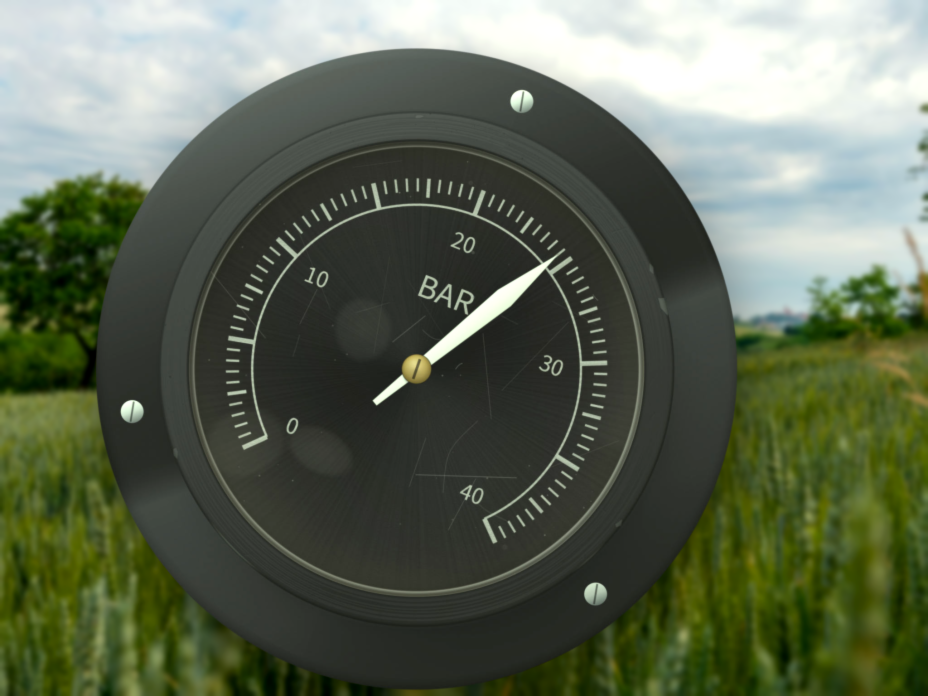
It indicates 24.5 bar
